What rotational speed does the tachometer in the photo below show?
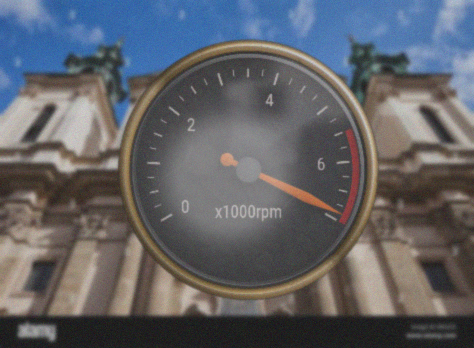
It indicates 6875 rpm
